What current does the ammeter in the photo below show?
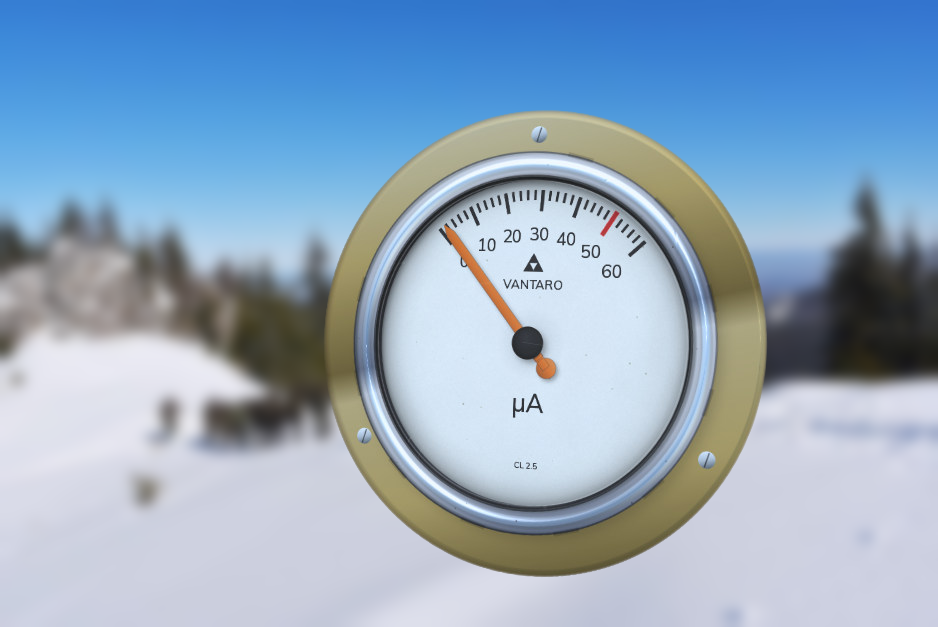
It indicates 2 µA
